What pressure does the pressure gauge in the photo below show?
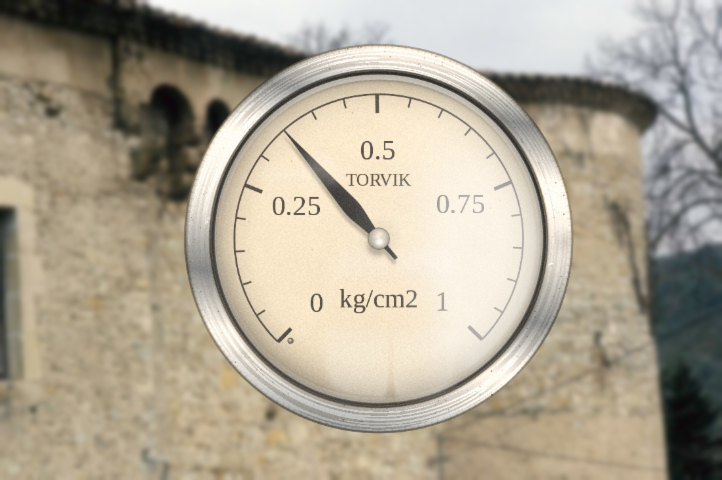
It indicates 0.35 kg/cm²
